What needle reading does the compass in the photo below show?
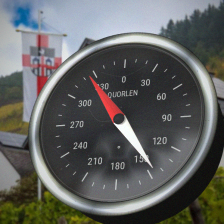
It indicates 325 °
